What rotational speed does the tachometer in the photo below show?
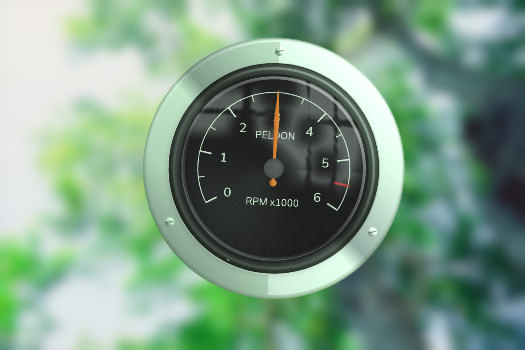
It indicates 3000 rpm
